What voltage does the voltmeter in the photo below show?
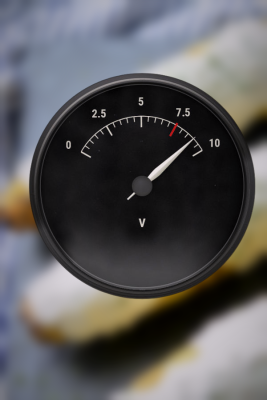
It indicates 9 V
